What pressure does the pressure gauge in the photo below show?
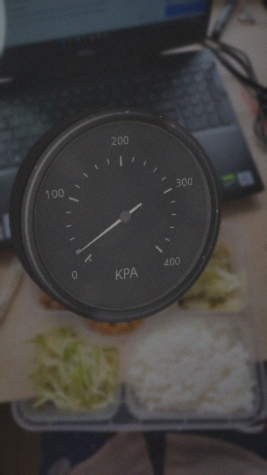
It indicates 20 kPa
